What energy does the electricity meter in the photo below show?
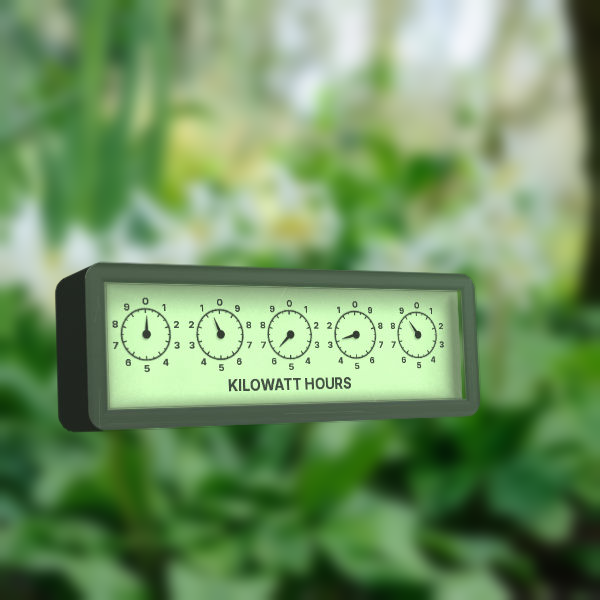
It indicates 629 kWh
